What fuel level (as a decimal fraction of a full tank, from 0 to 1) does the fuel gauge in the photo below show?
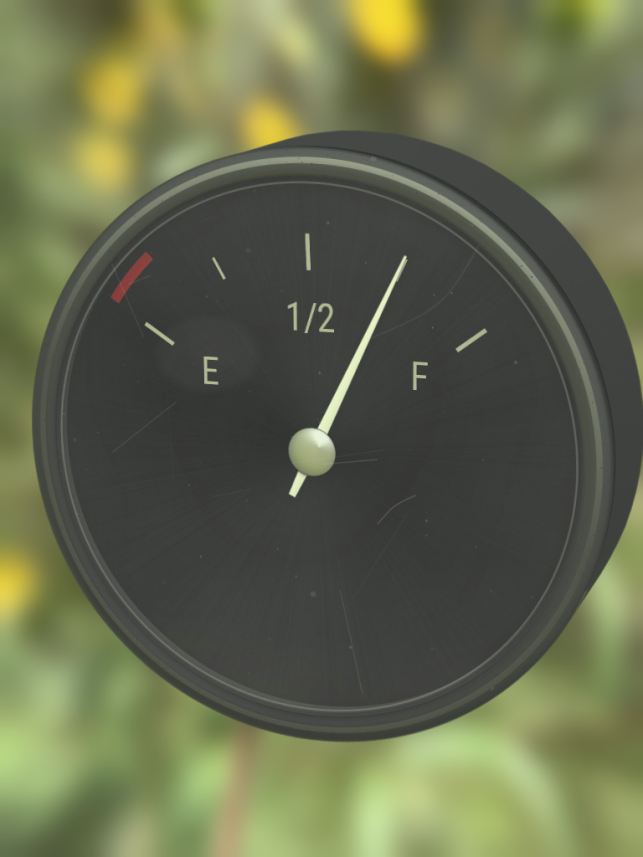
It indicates 0.75
